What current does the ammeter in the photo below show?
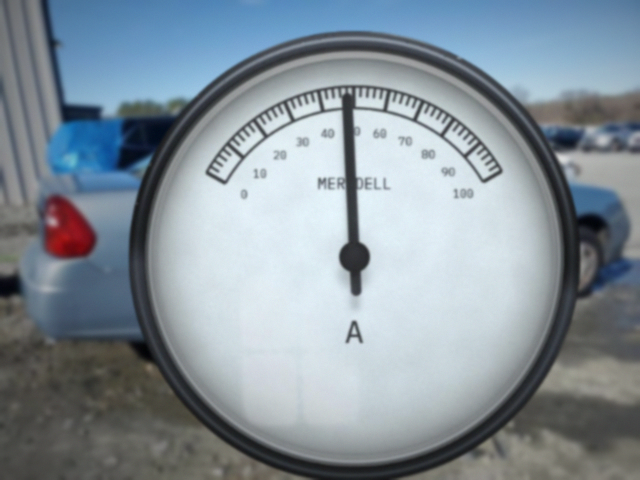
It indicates 48 A
